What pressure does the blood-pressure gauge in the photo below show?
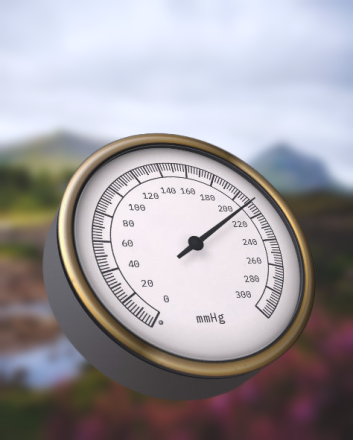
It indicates 210 mmHg
